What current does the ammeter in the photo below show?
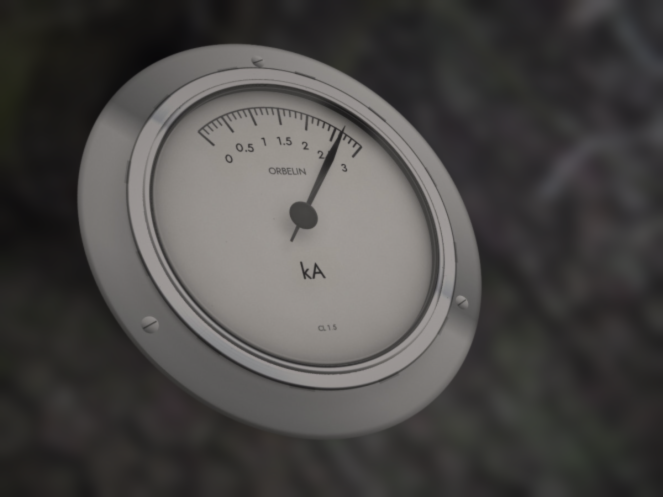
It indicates 2.6 kA
